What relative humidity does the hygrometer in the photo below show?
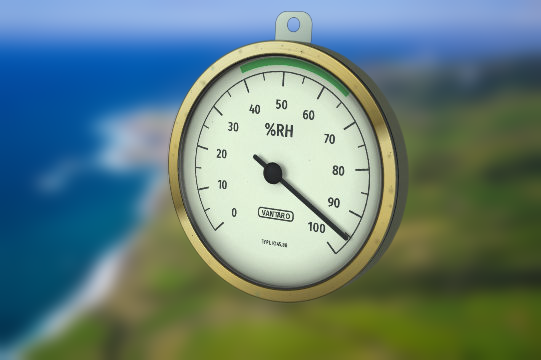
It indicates 95 %
